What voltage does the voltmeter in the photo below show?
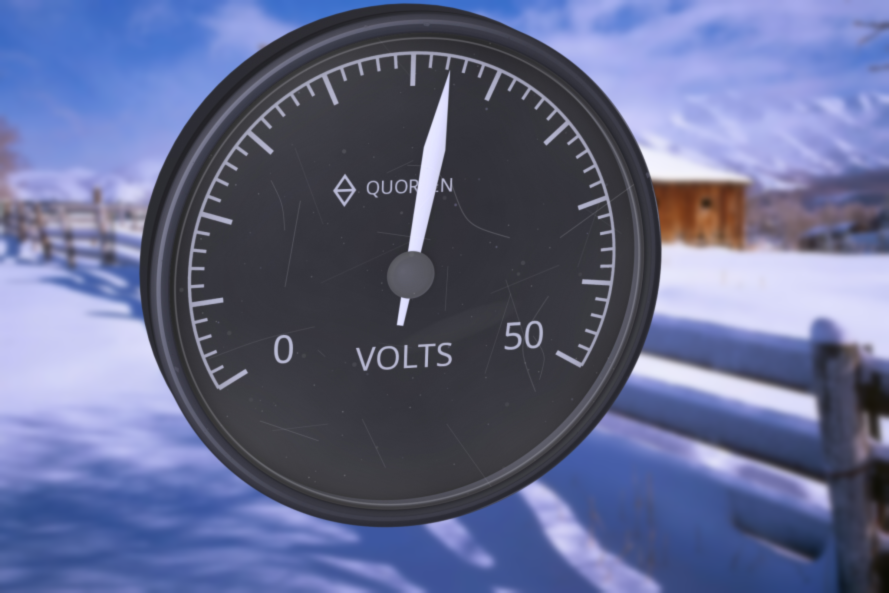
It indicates 27 V
